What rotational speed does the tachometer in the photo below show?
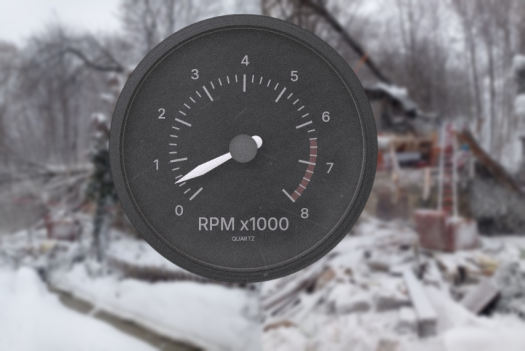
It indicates 500 rpm
